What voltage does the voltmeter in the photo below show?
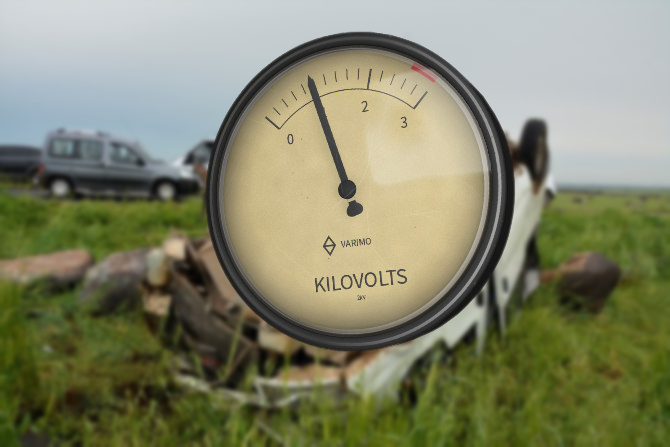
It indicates 1 kV
